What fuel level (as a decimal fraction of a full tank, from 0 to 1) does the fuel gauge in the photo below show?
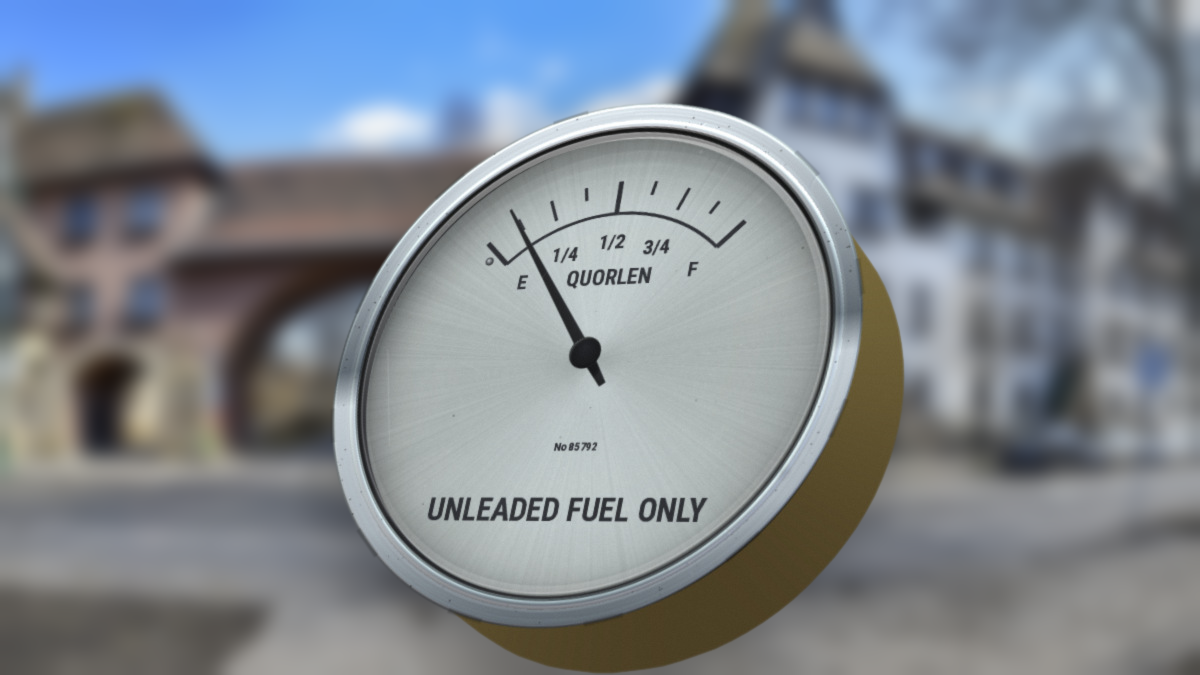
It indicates 0.125
